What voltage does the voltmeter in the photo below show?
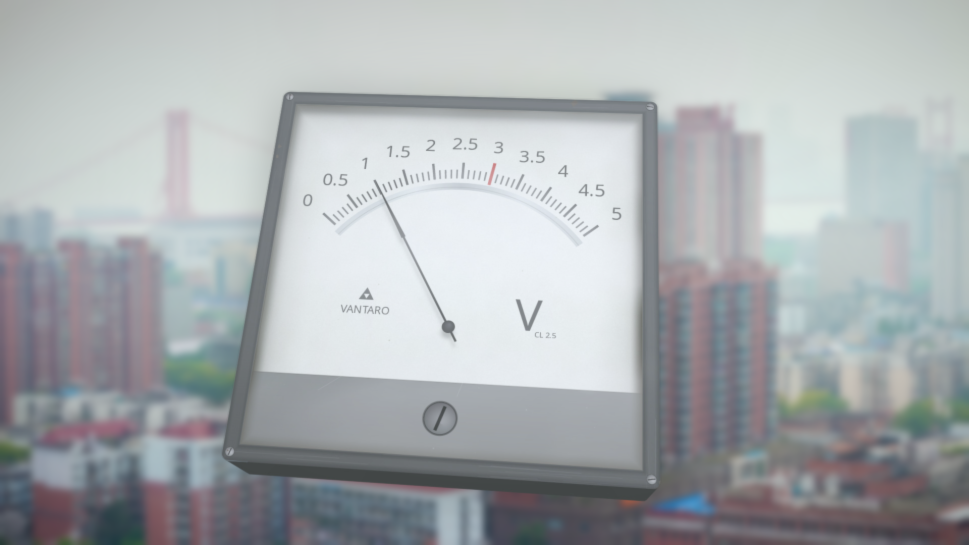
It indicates 1 V
